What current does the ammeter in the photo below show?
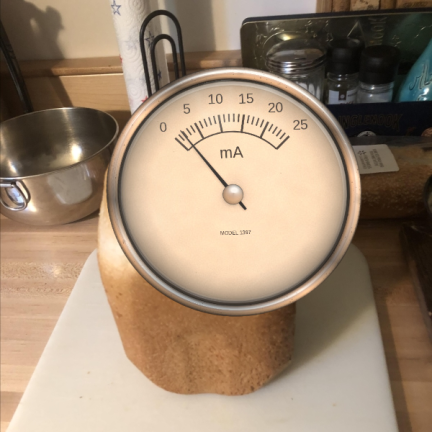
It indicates 2 mA
